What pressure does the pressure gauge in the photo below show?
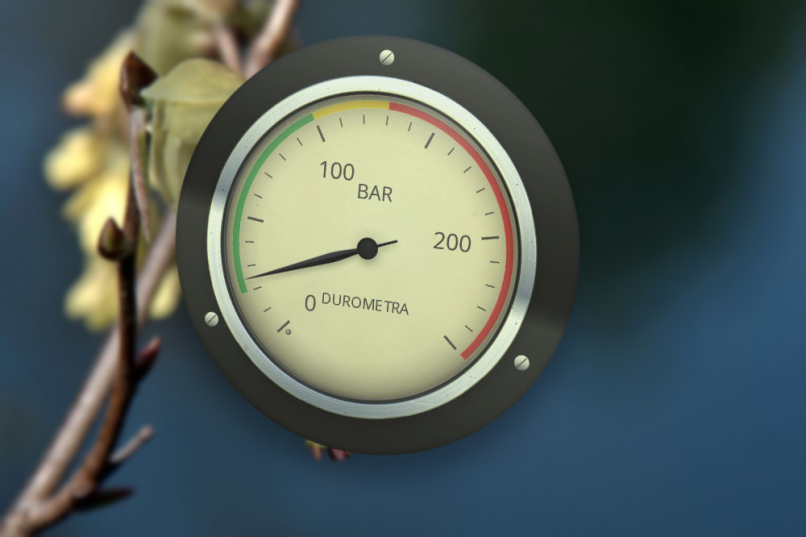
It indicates 25 bar
